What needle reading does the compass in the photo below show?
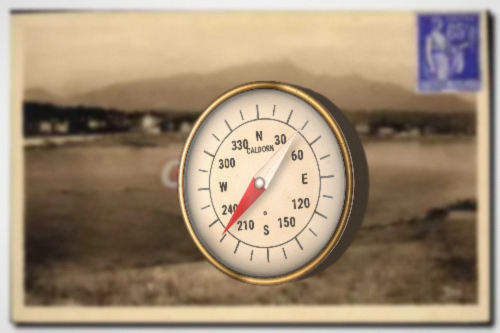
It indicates 225 °
